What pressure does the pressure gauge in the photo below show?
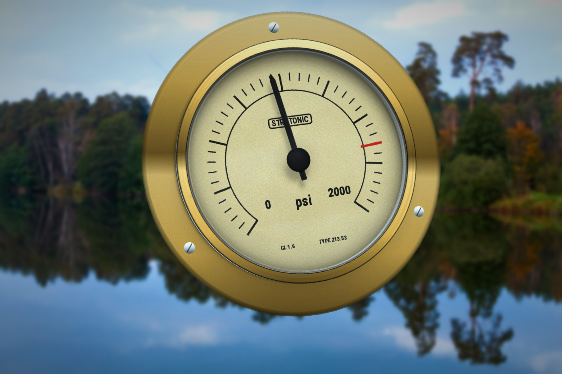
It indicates 950 psi
